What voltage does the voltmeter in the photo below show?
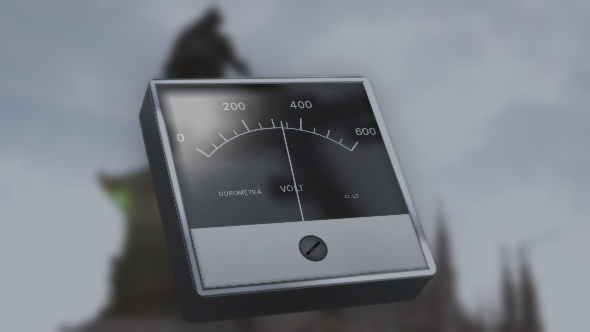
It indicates 325 V
